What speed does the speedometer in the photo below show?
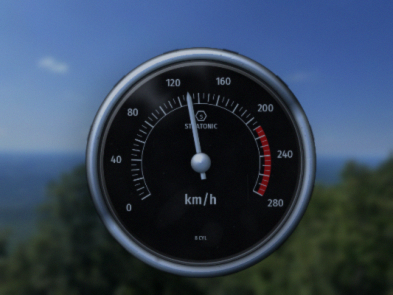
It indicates 130 km/h
